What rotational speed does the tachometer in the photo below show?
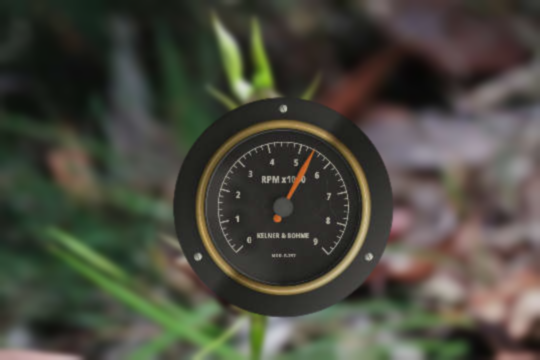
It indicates 5400 rpm
